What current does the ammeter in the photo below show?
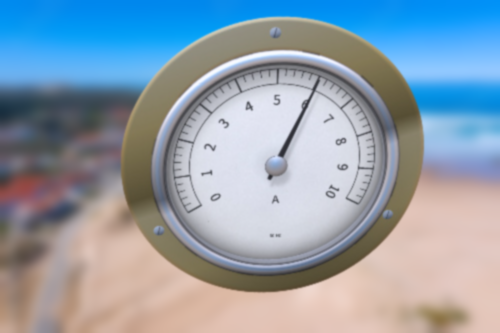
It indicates 6 A
